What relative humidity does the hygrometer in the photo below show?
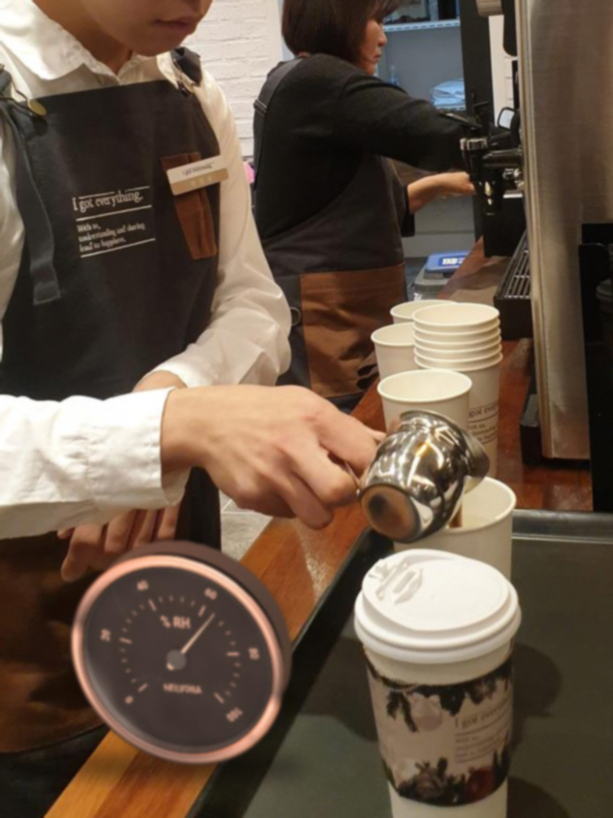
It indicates 64 %
